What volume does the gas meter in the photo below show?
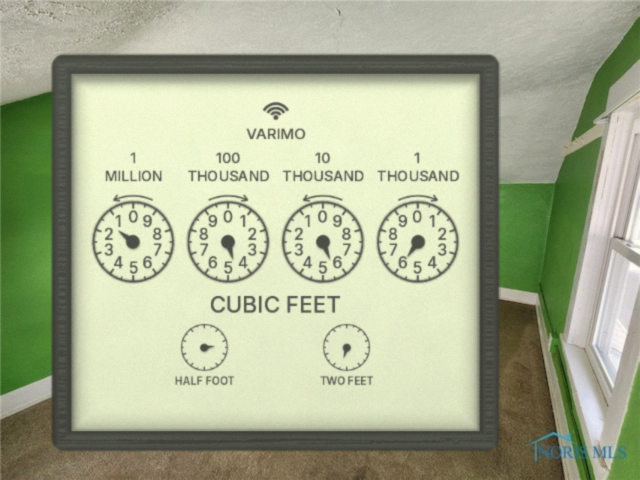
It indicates 145600 ft³
